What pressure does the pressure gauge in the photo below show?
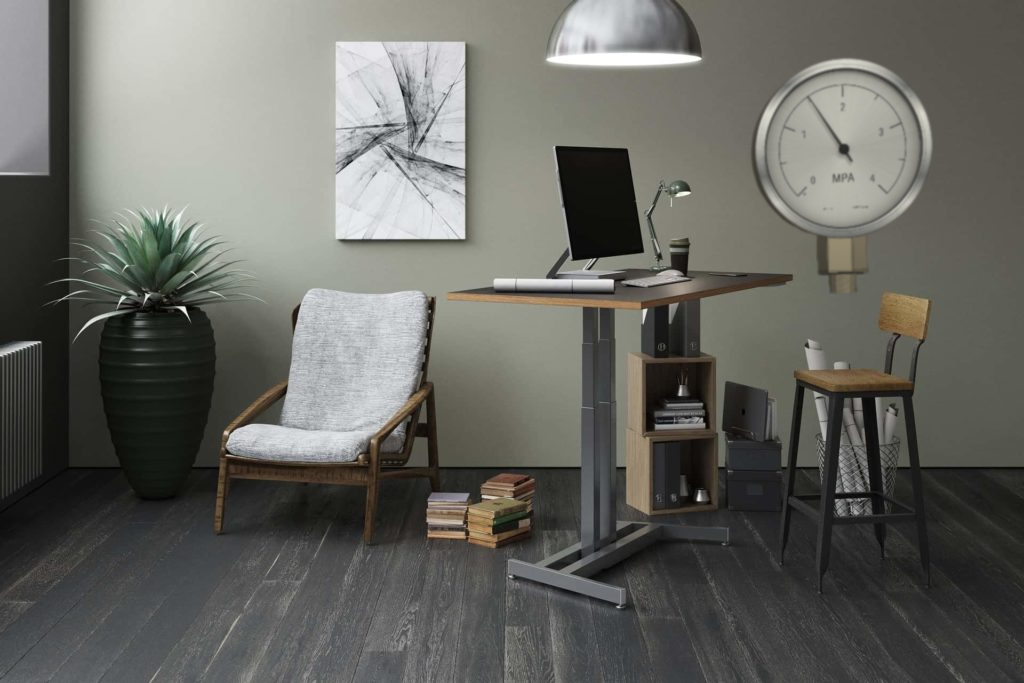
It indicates 1.5 MPa
